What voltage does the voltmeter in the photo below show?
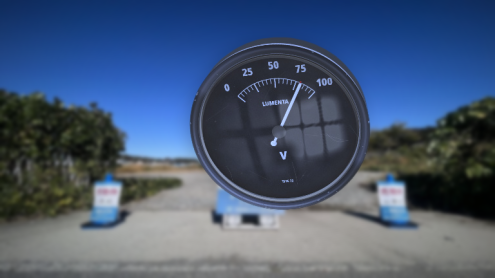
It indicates 80 V
